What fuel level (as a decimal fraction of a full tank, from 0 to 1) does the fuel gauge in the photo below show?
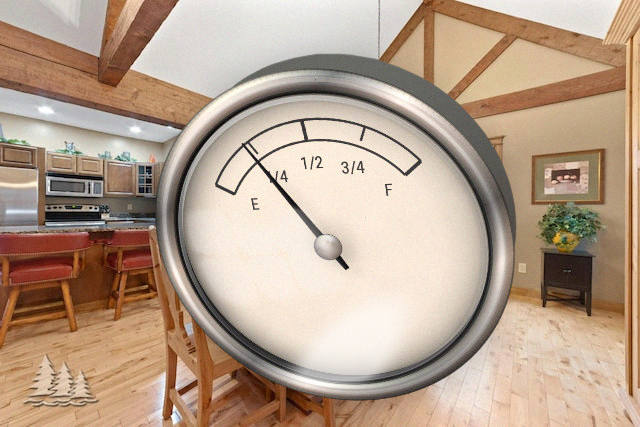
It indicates 0.25
